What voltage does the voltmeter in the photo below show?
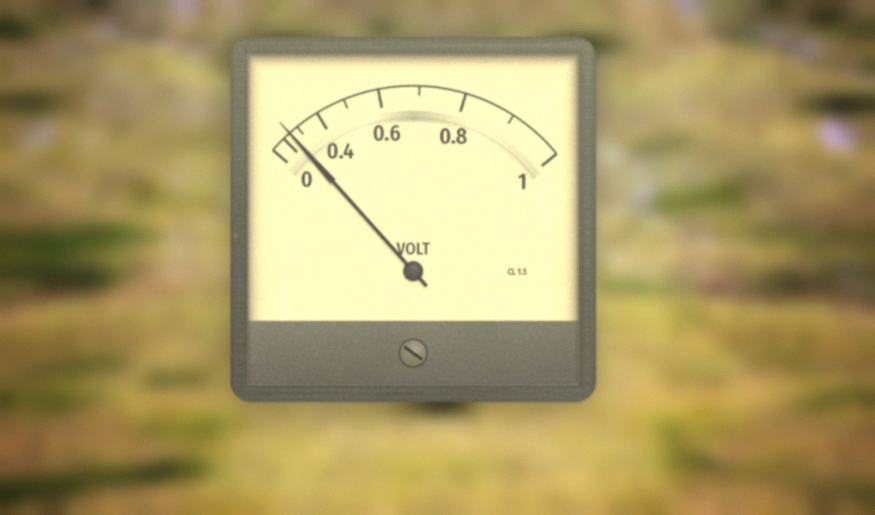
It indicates 0.25 V
